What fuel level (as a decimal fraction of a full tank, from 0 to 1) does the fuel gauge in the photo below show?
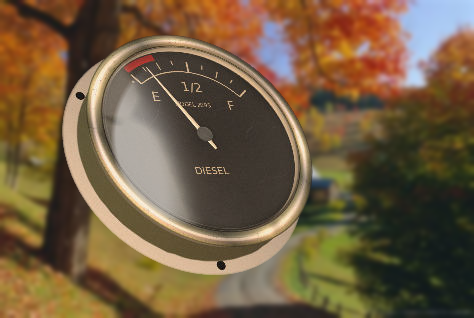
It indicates 0.125
